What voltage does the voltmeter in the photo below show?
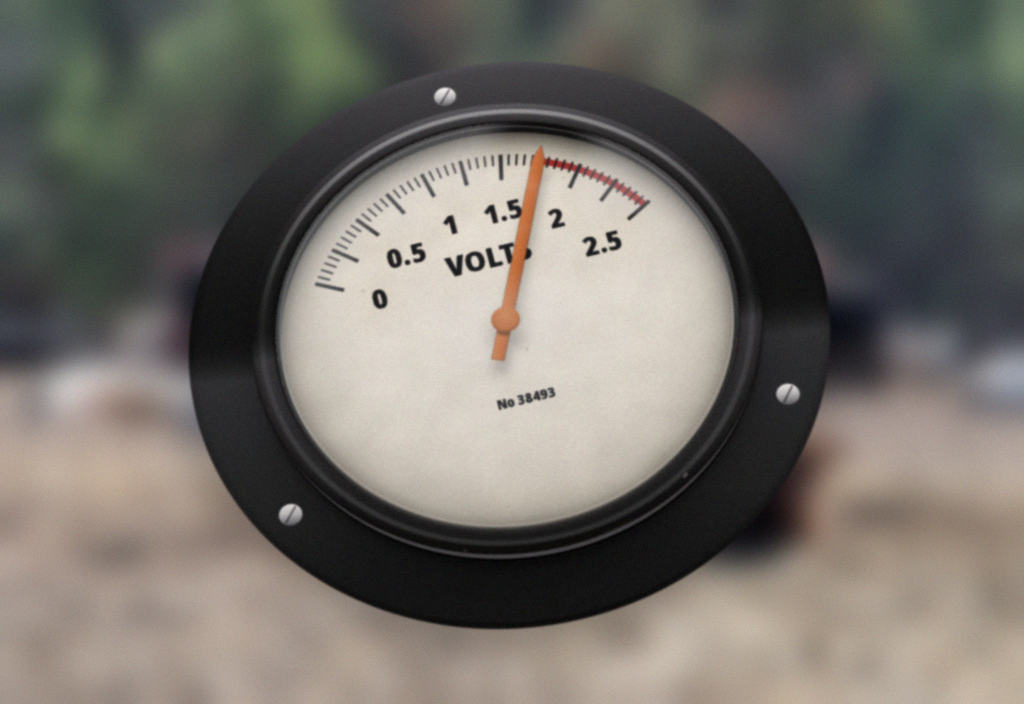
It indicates 1.75 V
